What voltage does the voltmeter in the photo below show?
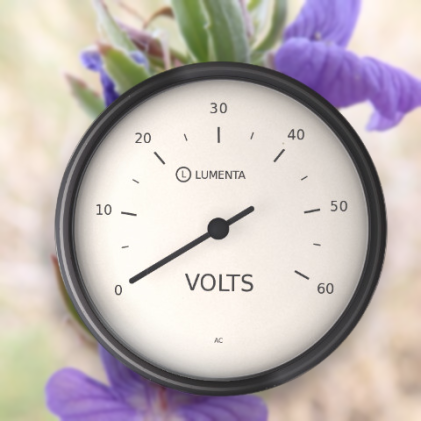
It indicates 0 V
